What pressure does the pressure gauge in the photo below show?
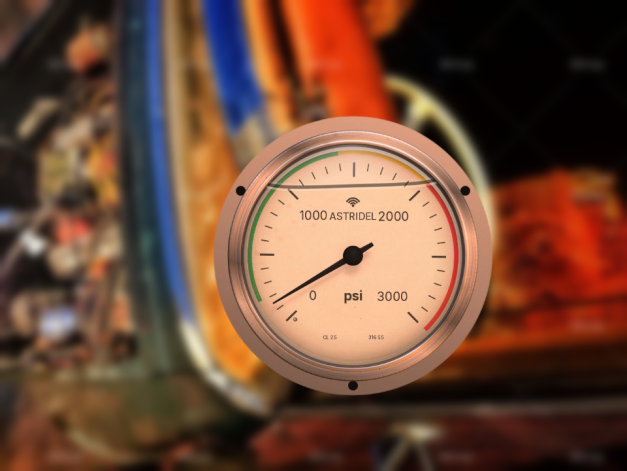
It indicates 150 psi
